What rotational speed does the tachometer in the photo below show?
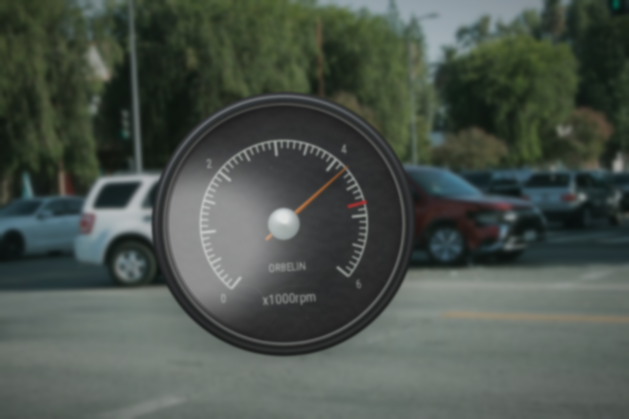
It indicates 4200 rpm
